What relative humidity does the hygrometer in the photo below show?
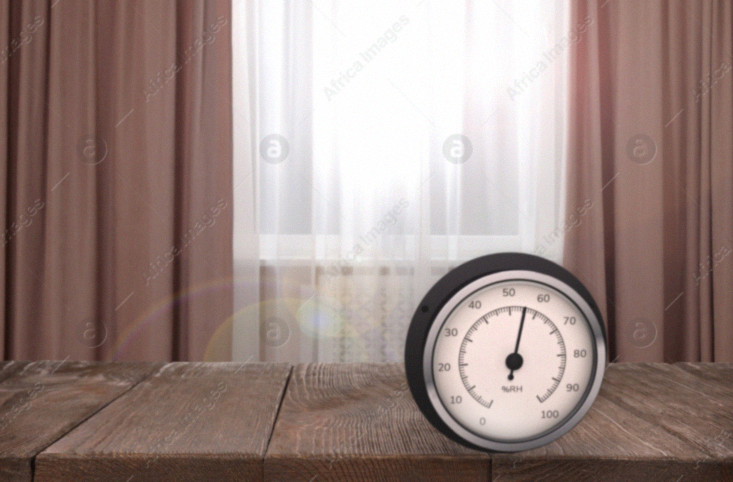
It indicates 55 %
